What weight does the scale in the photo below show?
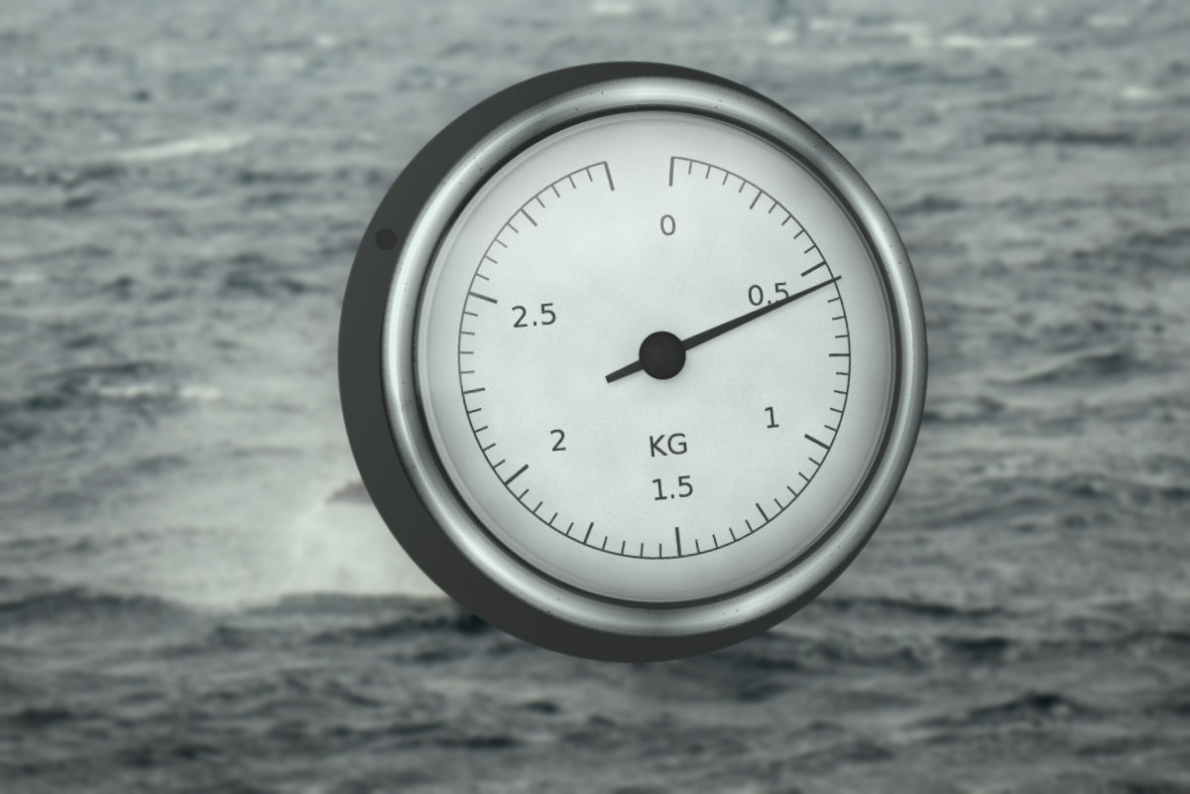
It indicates 0.55 kg
